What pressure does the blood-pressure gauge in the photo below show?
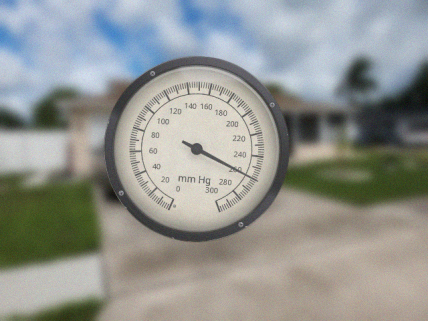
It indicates 260 mmHg
